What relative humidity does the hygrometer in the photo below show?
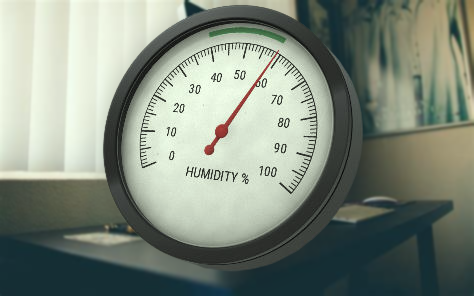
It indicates 60 %
